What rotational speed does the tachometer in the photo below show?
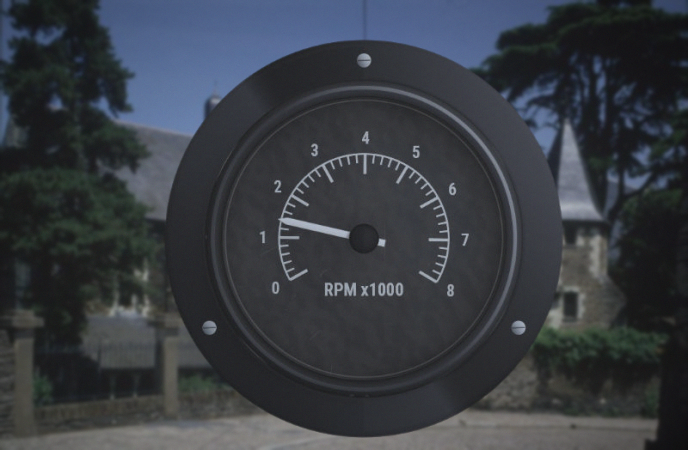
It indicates 1400 rpm
